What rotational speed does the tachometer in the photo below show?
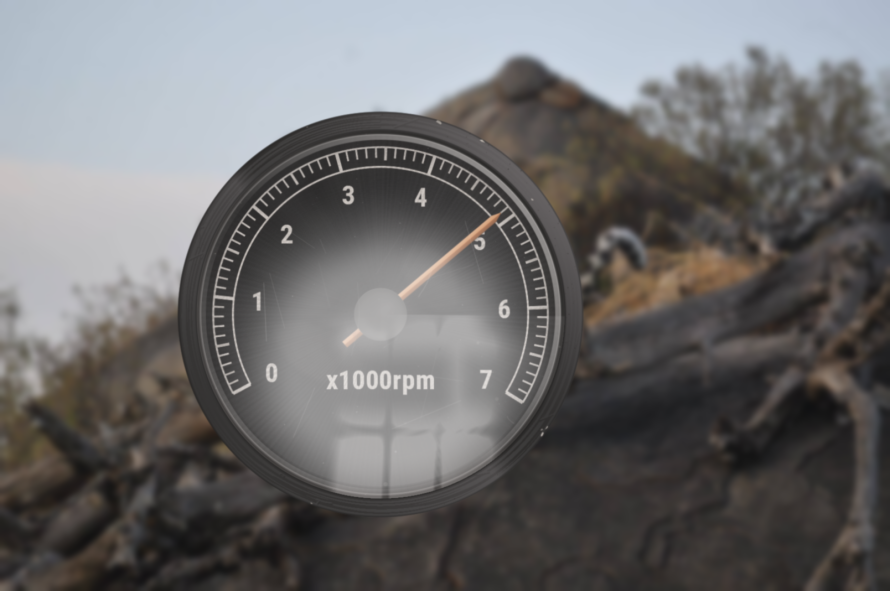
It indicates 4900 rpm
